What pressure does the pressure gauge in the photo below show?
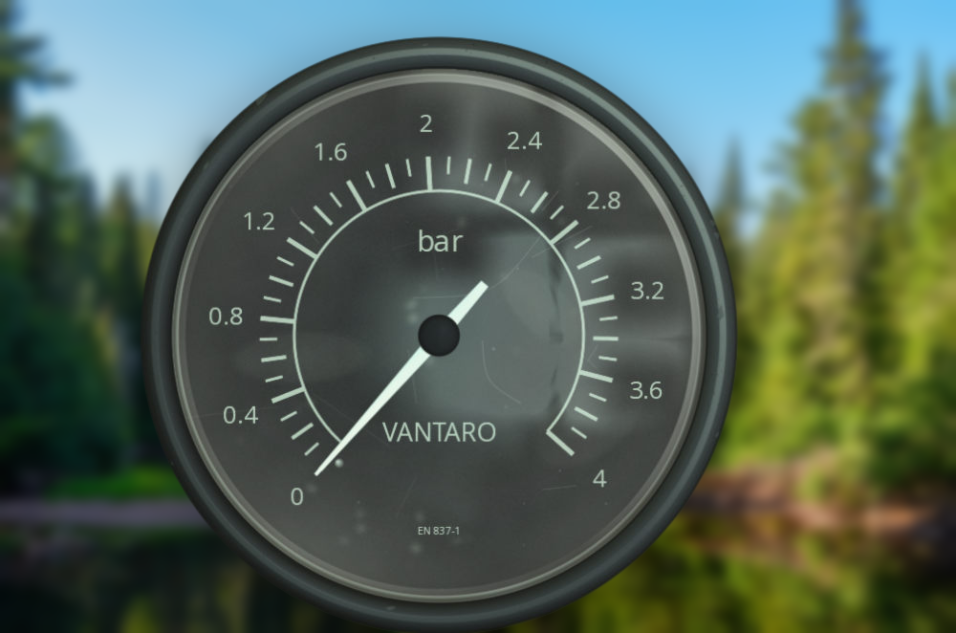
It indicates 0 bar
